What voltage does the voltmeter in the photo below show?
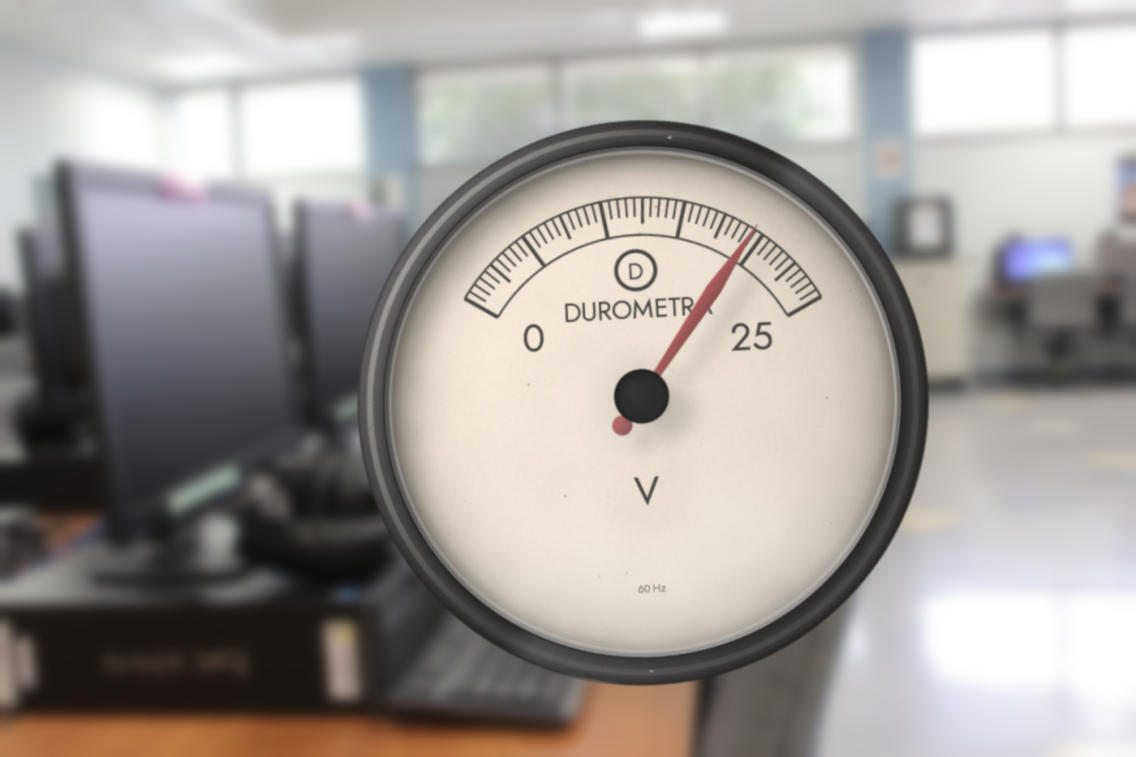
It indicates 19.5 V
